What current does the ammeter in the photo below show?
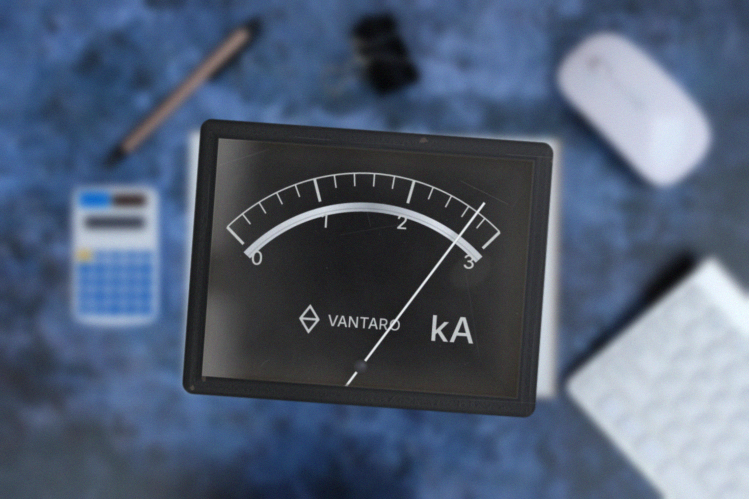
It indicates 2.7 kA
